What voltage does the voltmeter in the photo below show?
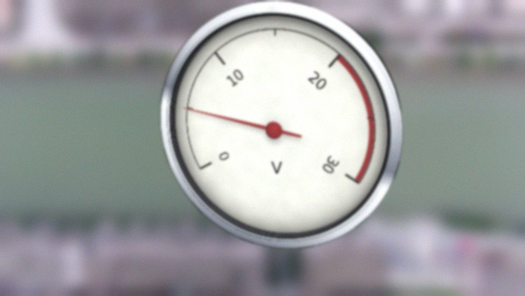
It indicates 5 V
